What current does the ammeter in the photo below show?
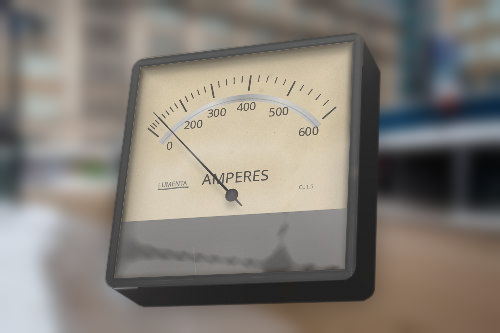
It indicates 100 A
